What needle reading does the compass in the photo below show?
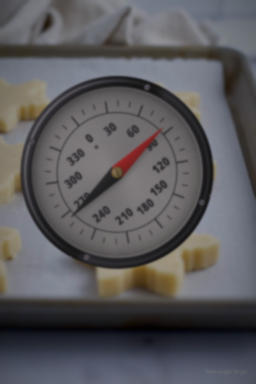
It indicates 85 °
